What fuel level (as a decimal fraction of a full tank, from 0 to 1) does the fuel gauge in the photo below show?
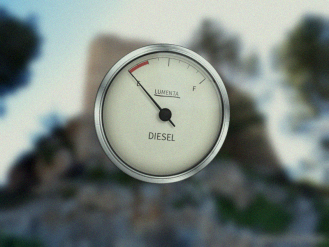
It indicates 0
